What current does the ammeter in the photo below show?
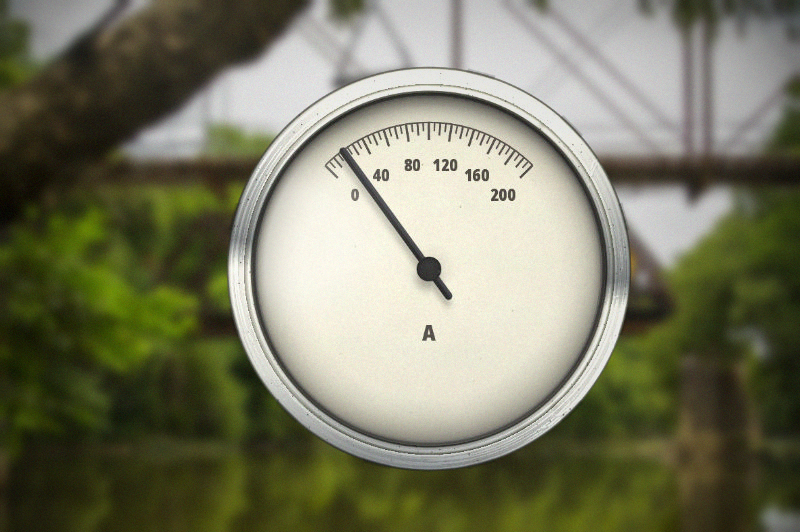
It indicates 20 A
